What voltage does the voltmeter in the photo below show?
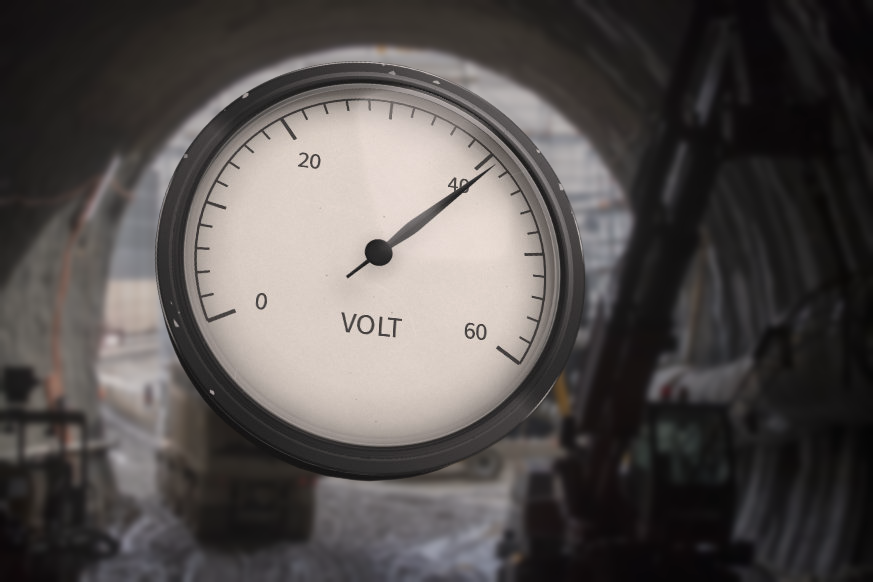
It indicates 41 V
